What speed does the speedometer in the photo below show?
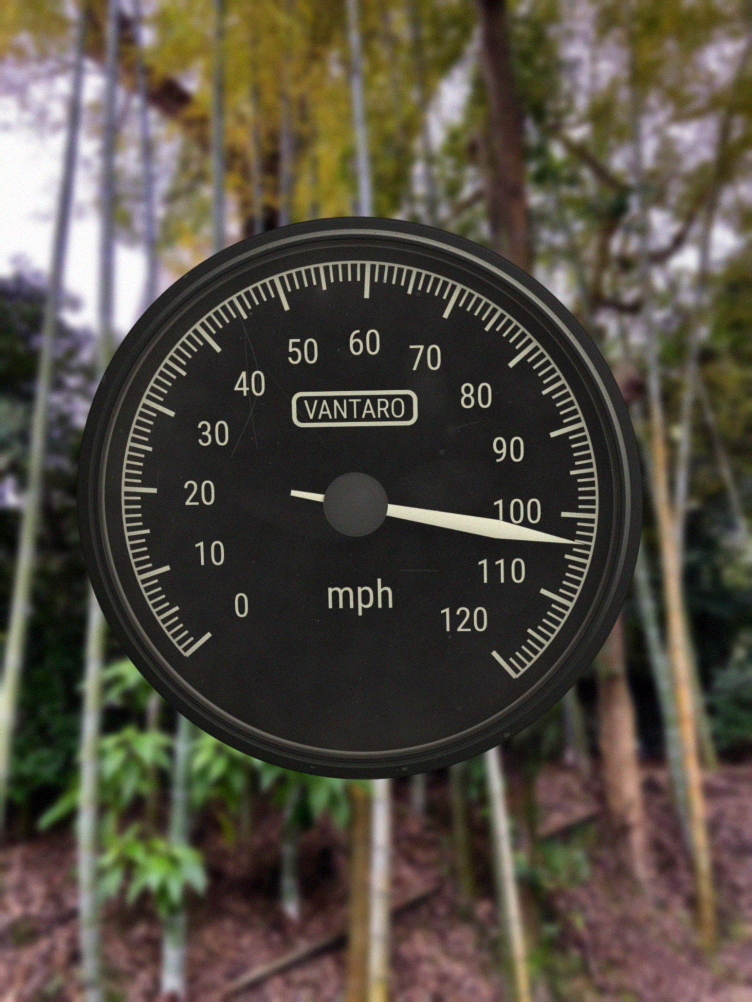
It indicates 103 mph
